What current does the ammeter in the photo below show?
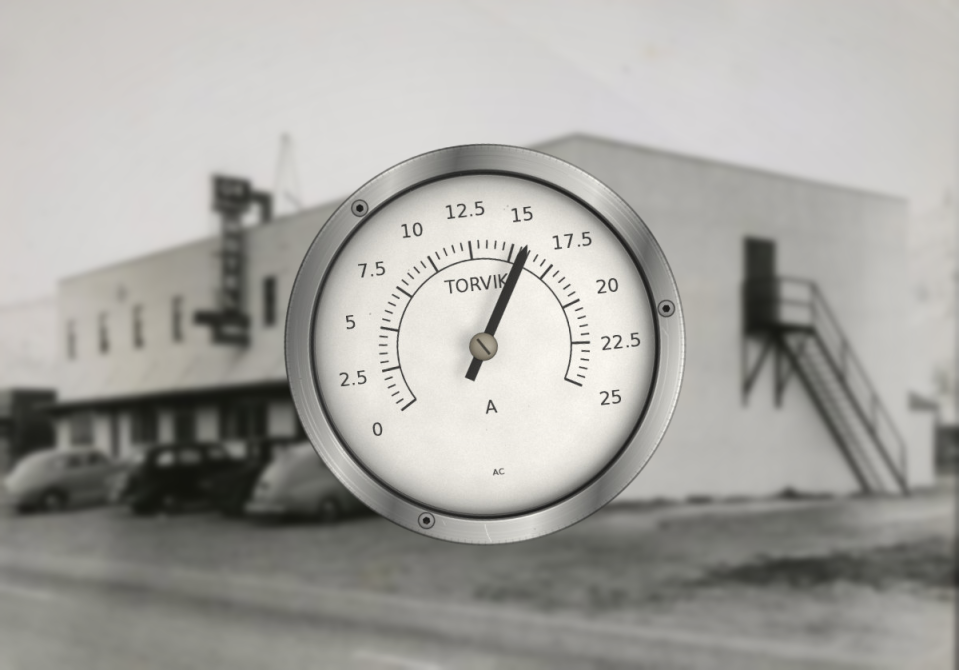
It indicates 15.75 A
